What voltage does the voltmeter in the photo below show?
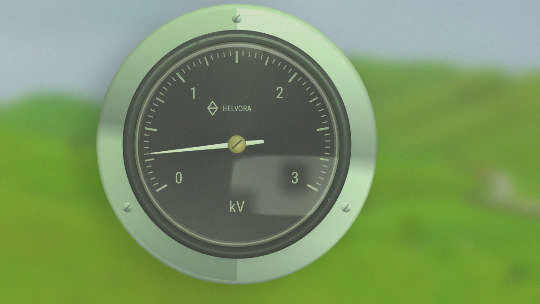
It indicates 0.3 kV
